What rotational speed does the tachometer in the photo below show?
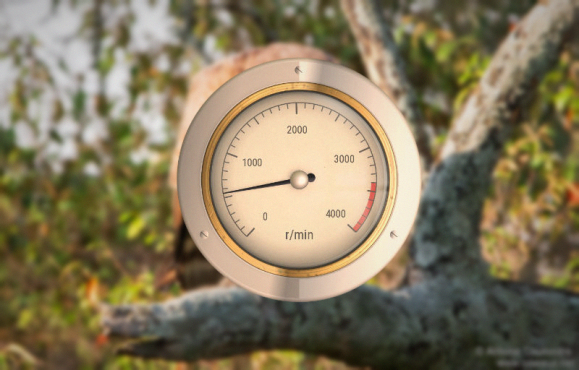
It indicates 550 rpm
